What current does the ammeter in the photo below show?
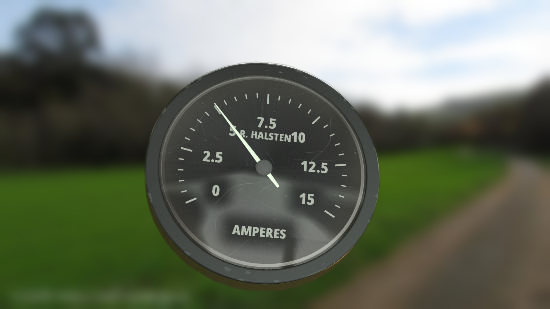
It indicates 5 A
